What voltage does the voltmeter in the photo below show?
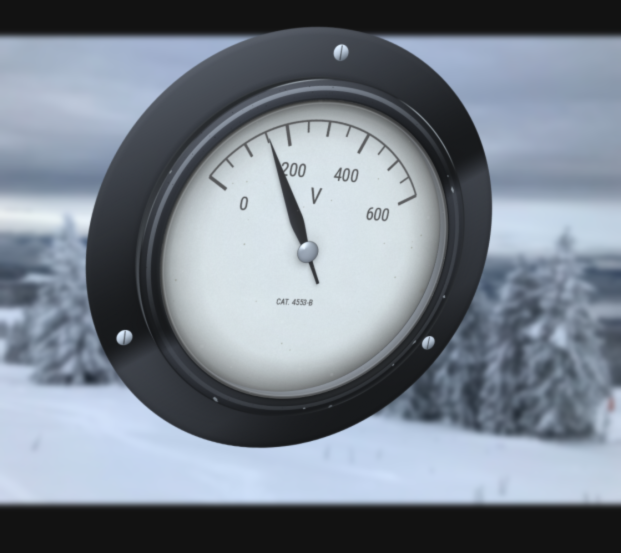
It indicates 150 V
